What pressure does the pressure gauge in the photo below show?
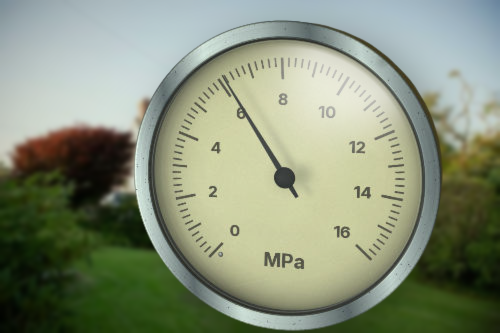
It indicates 6.2 MPa
